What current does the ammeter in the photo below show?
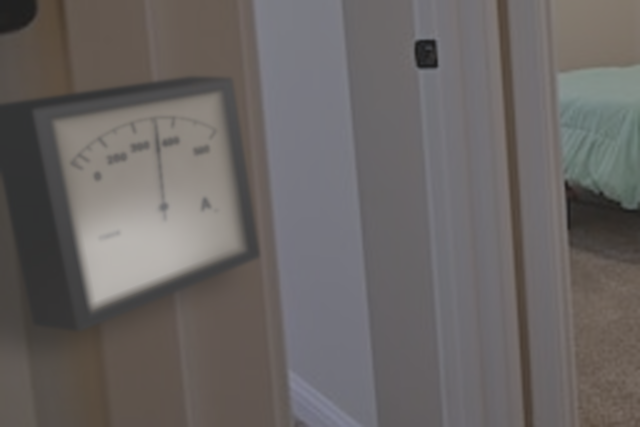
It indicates 350 A
